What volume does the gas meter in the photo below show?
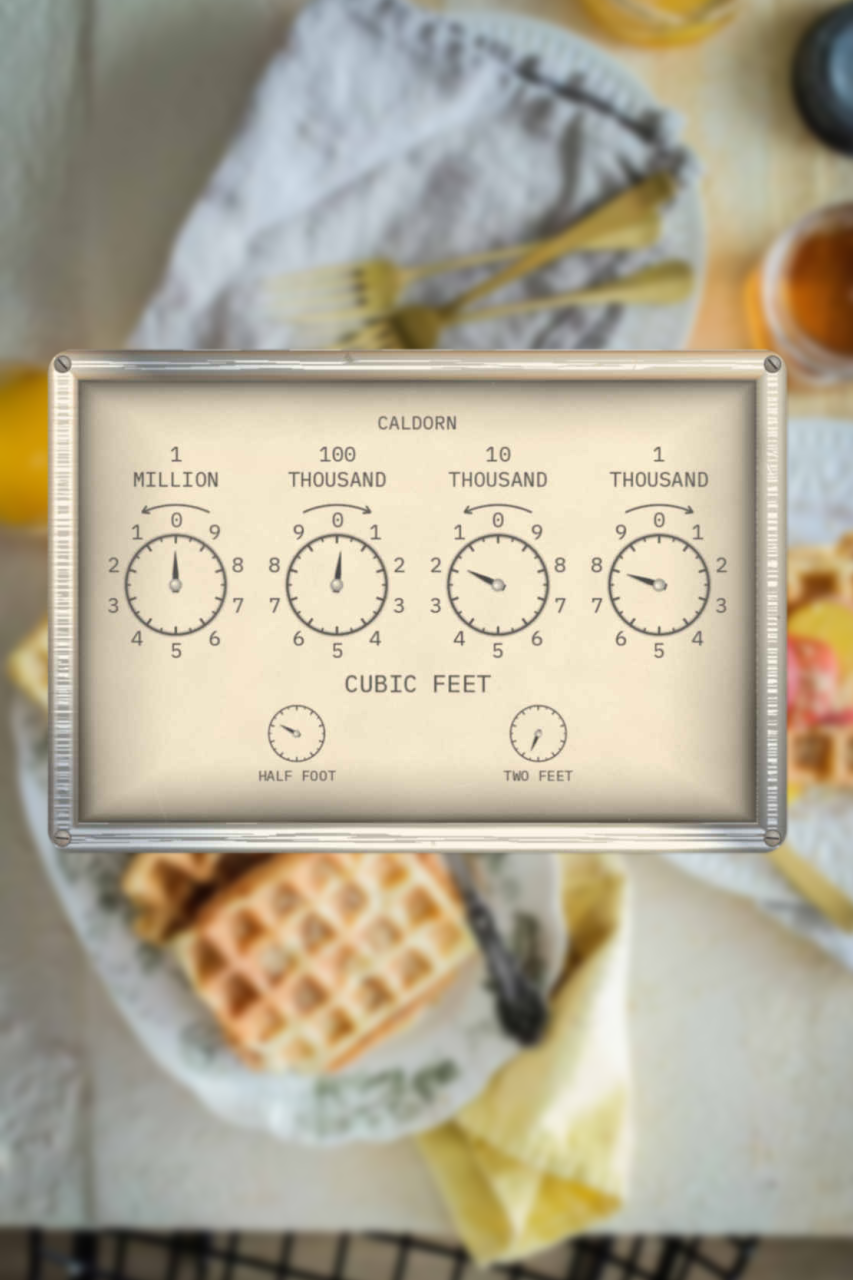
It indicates 1800 ft³
